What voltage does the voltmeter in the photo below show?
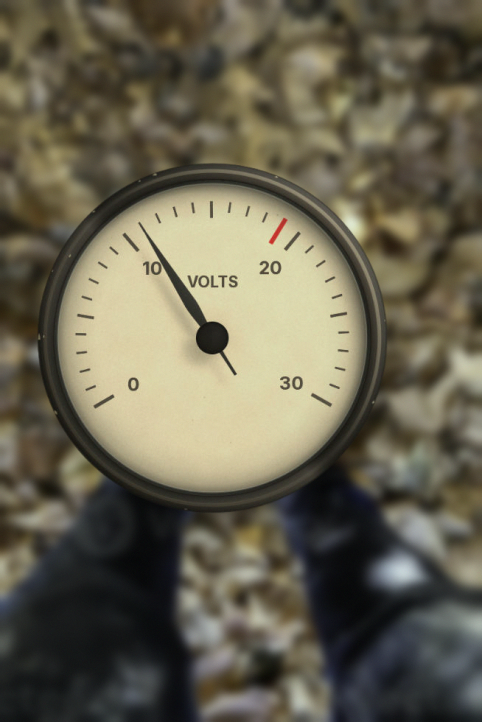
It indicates 11 V
